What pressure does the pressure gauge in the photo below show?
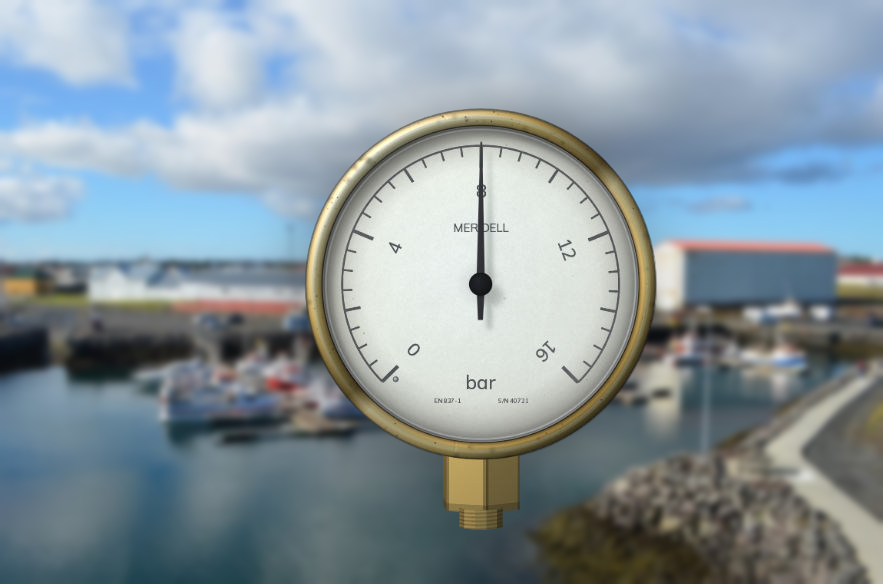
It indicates 8 bar
